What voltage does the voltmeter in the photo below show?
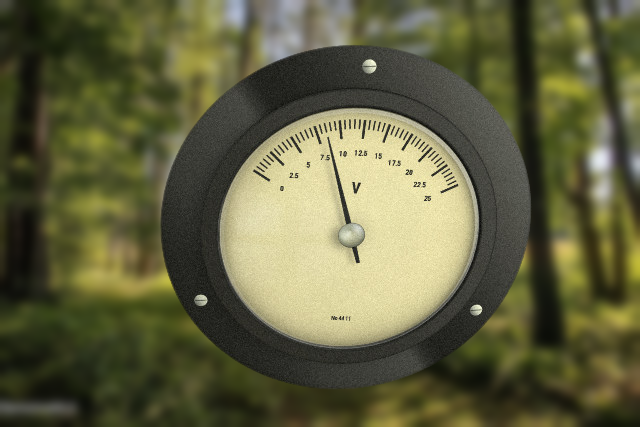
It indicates 8.5 V
